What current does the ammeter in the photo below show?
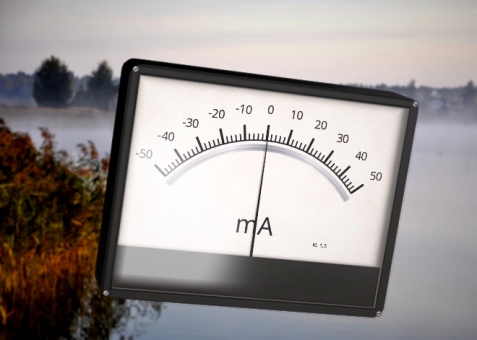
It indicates 0 mA
